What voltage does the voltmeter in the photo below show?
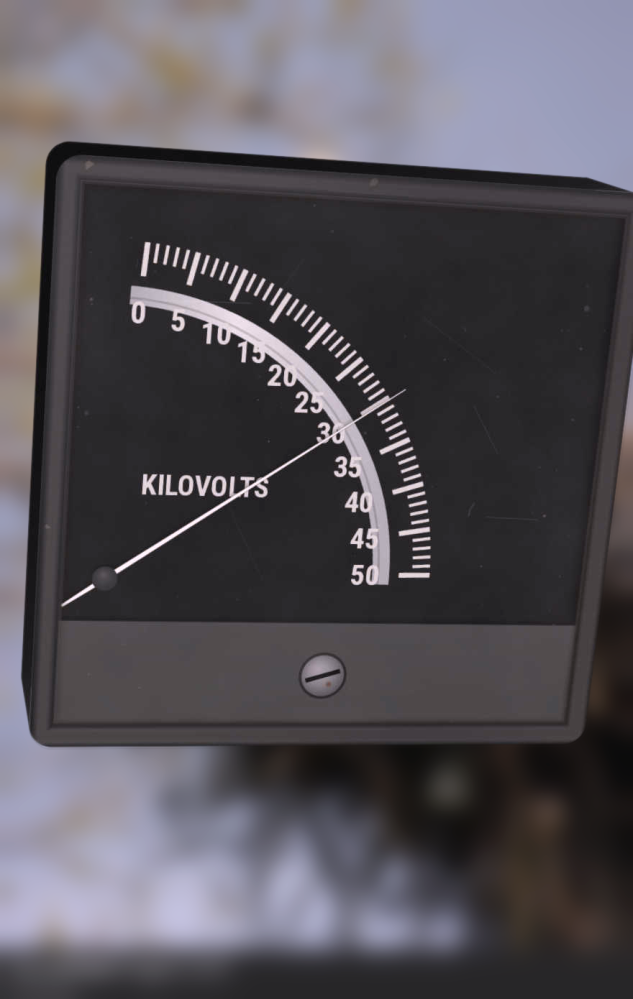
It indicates 30 kV
